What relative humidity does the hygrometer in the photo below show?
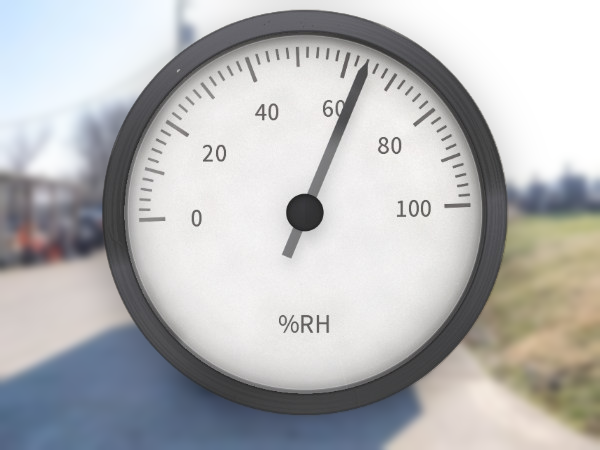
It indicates 64 %
